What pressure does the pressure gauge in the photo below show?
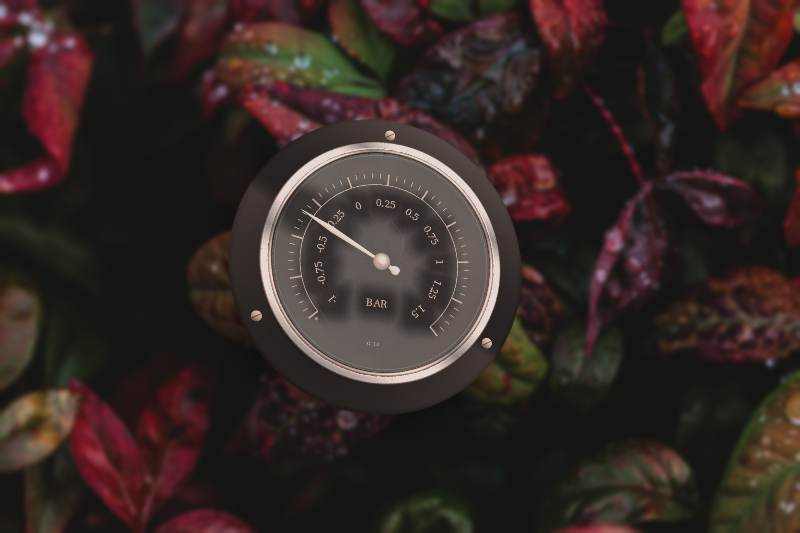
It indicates -0.35 bar
